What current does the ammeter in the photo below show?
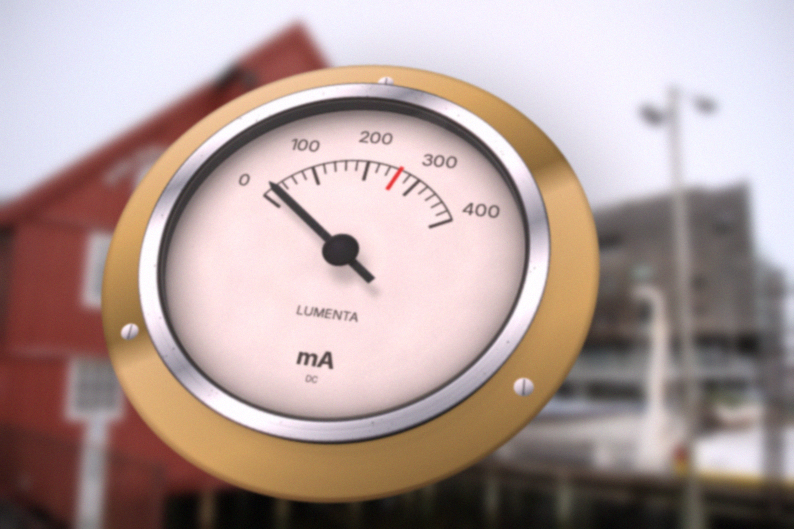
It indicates 20 mA
